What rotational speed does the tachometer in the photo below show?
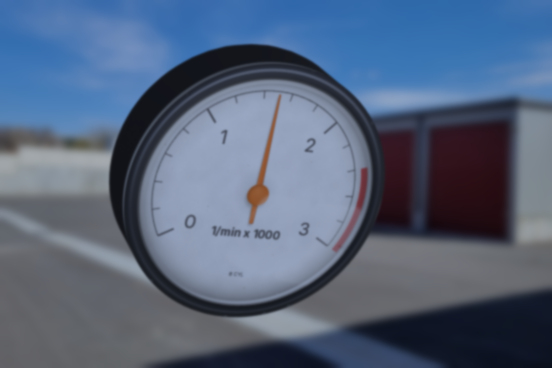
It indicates 1500 rpm
